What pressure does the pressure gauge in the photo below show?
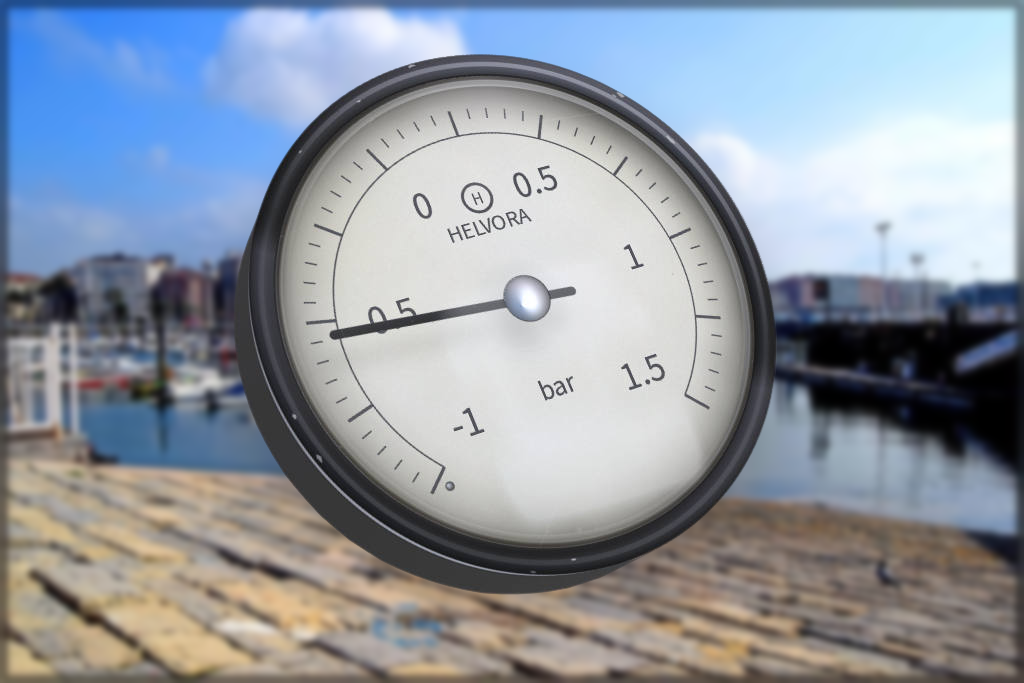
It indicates -0.55 bar
